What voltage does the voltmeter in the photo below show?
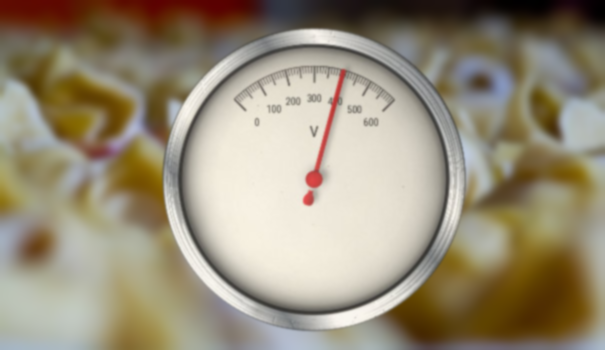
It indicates 400 V
